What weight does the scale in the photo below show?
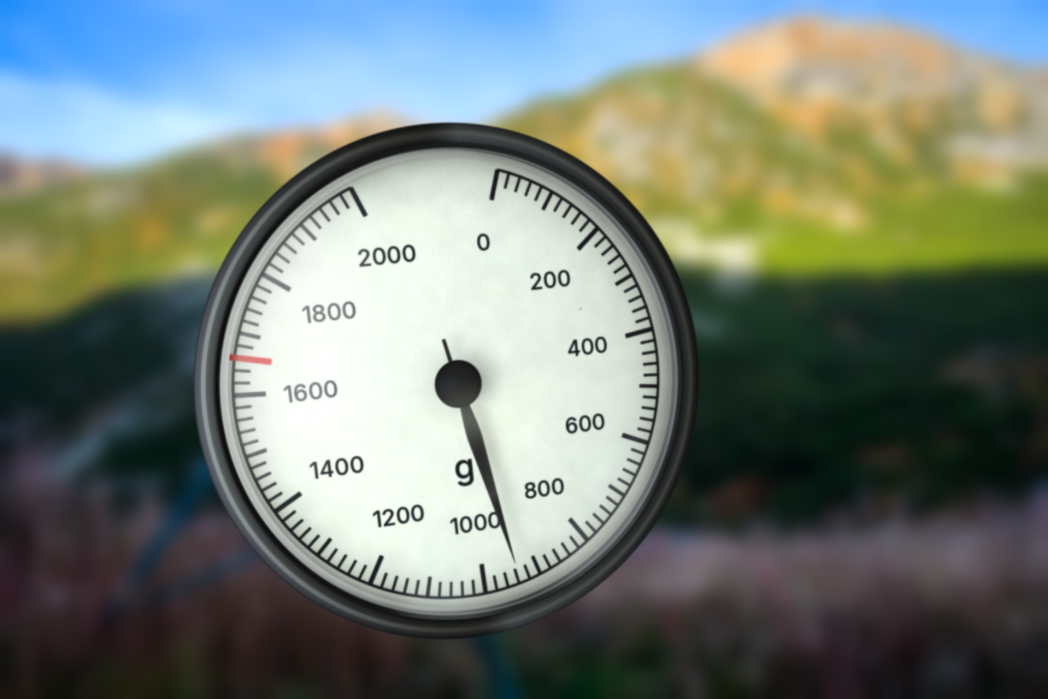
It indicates 940 g
